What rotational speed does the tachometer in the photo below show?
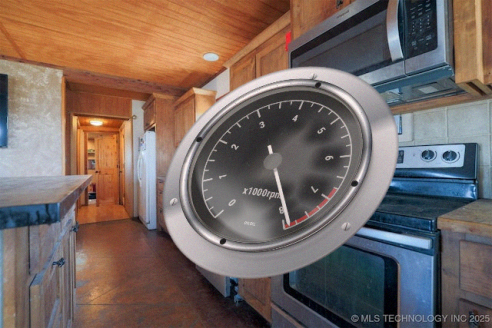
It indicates 7875 rpm
